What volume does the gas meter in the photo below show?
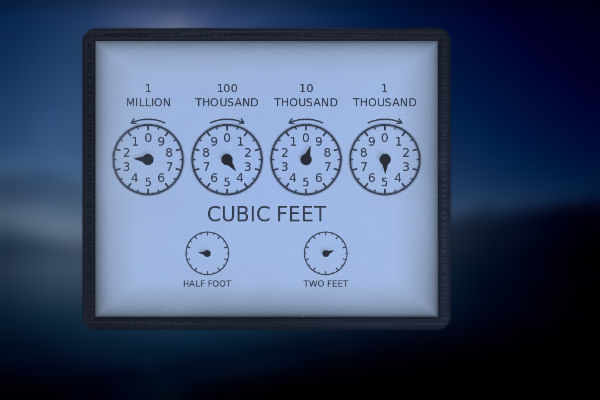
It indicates 239500 ft³
